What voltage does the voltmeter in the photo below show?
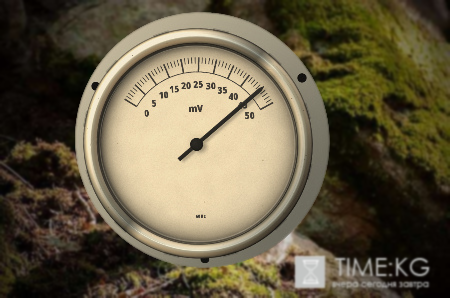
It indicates 45 mV
